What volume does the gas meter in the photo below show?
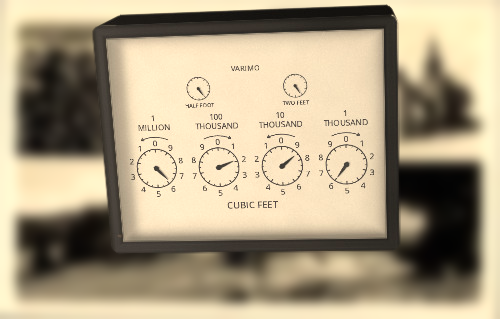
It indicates 618600 ft³
